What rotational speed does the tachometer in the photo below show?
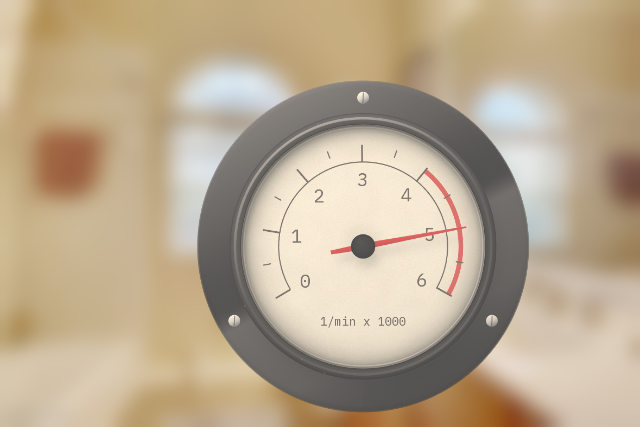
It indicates 5000 rpm
